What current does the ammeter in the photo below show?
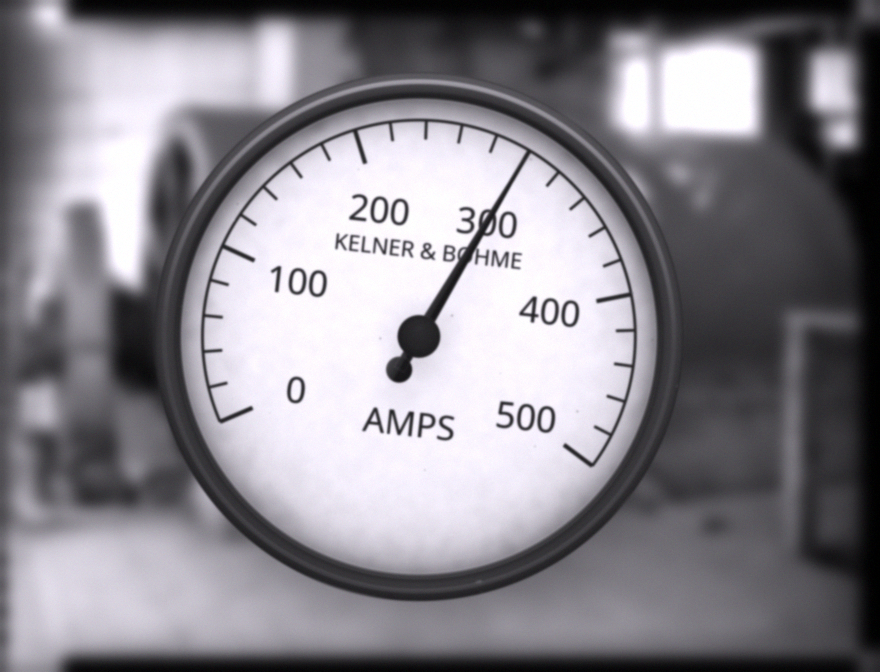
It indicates 300 A
